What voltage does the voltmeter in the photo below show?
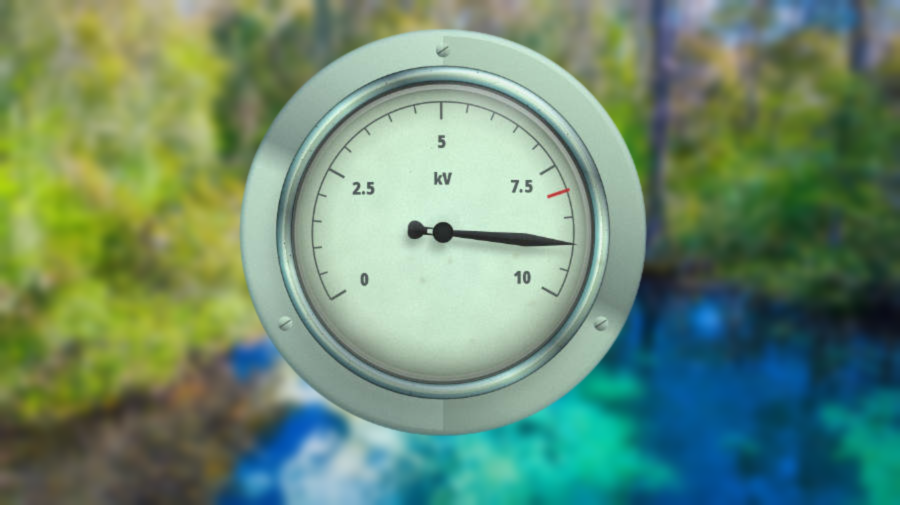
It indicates 9 kV
